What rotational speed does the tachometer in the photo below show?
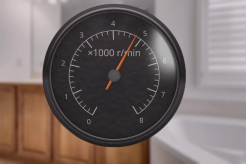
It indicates 4800 rpm
